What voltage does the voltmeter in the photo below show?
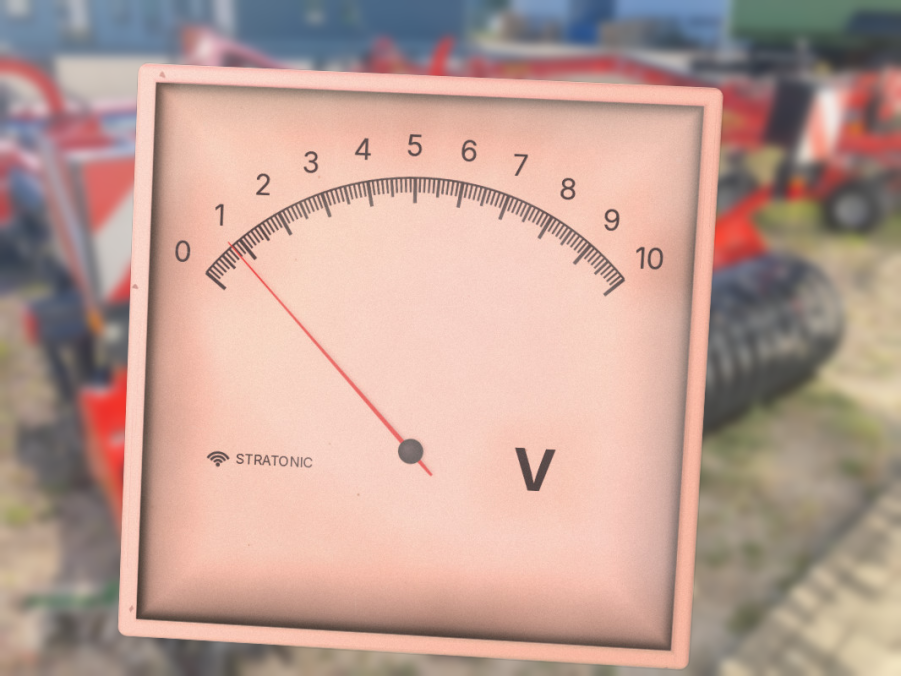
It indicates 0.8 V
